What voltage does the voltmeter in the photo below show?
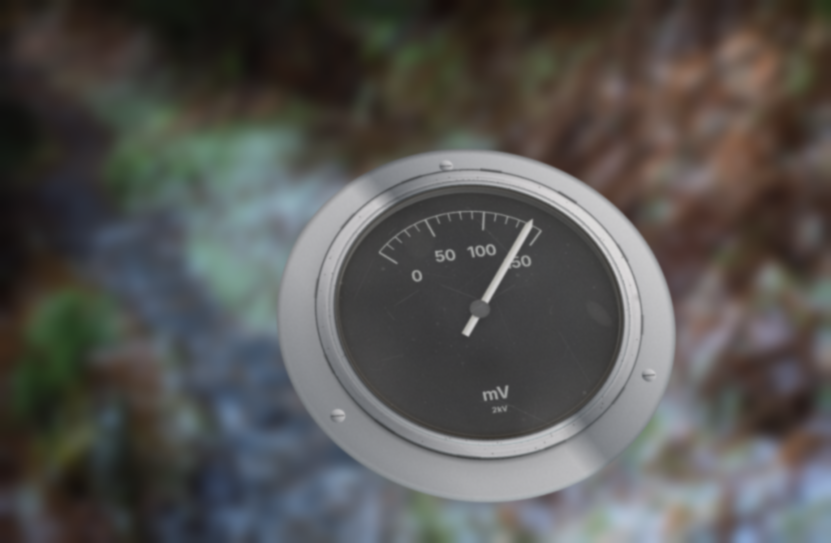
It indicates 140 mV
